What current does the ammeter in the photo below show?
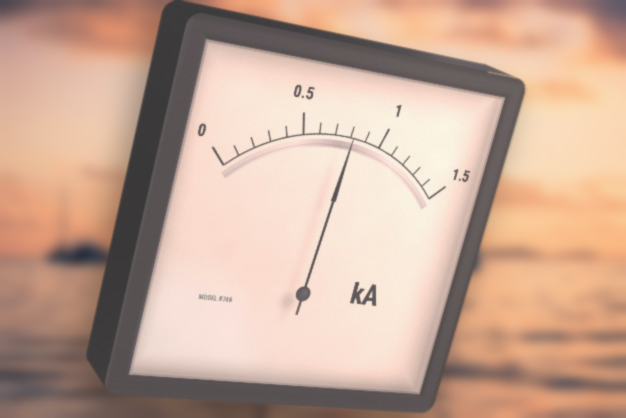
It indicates 0.8 kA
